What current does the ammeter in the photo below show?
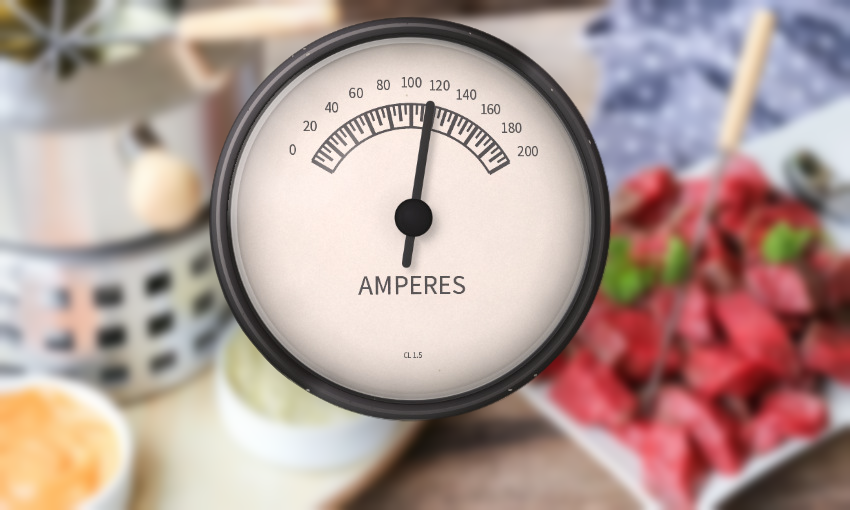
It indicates 115 A
